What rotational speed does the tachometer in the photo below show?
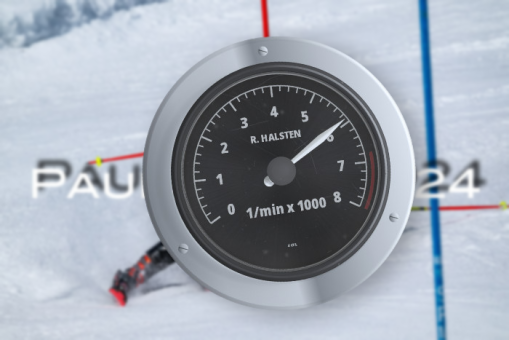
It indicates 5900 rpm
